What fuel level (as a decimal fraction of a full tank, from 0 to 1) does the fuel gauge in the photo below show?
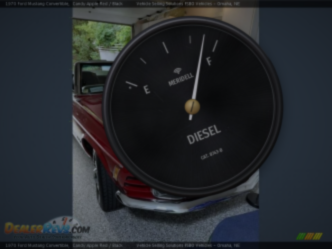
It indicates 0.875
